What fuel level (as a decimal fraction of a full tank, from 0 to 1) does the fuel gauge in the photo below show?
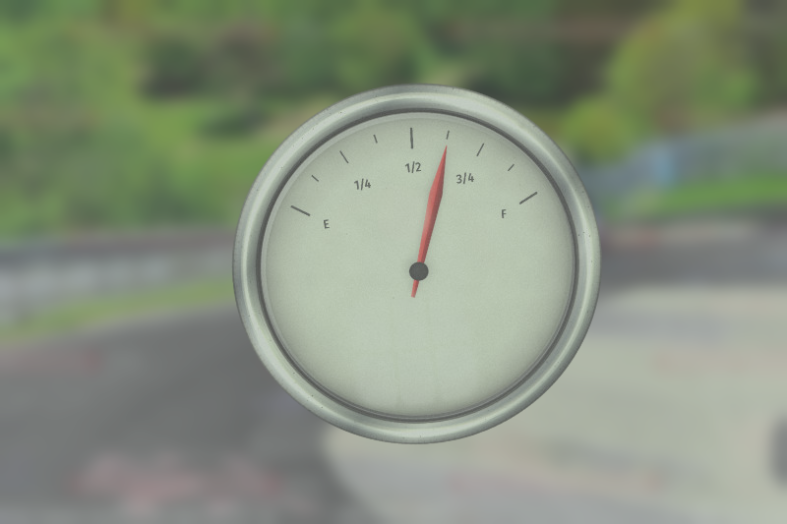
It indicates 0.625
